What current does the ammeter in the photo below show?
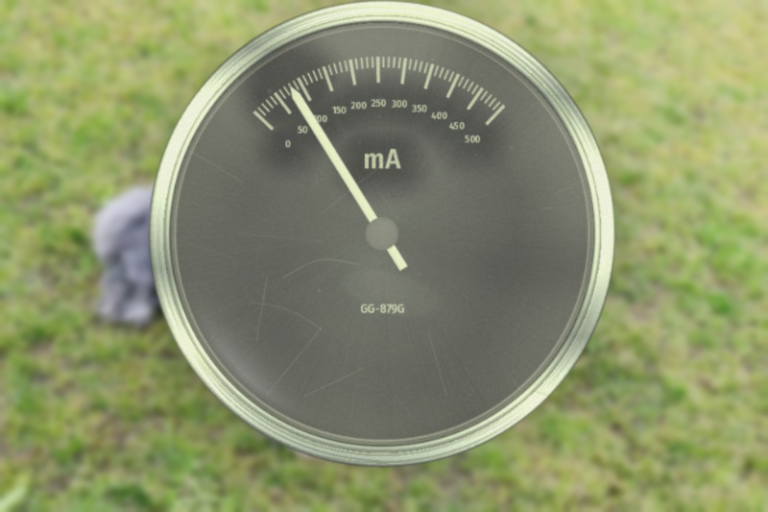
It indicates 80 mA
